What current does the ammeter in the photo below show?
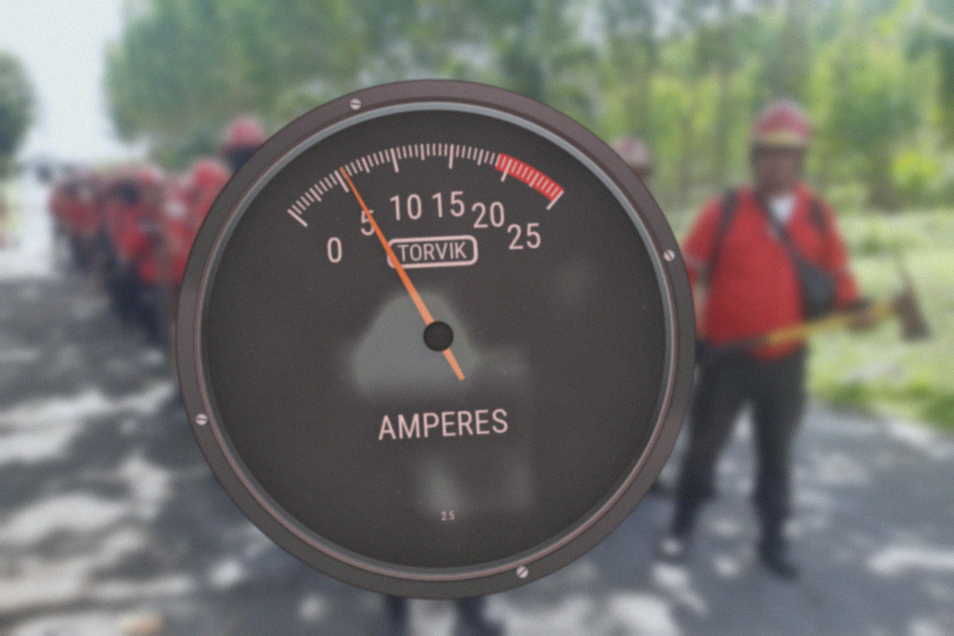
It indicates 5.5 A
